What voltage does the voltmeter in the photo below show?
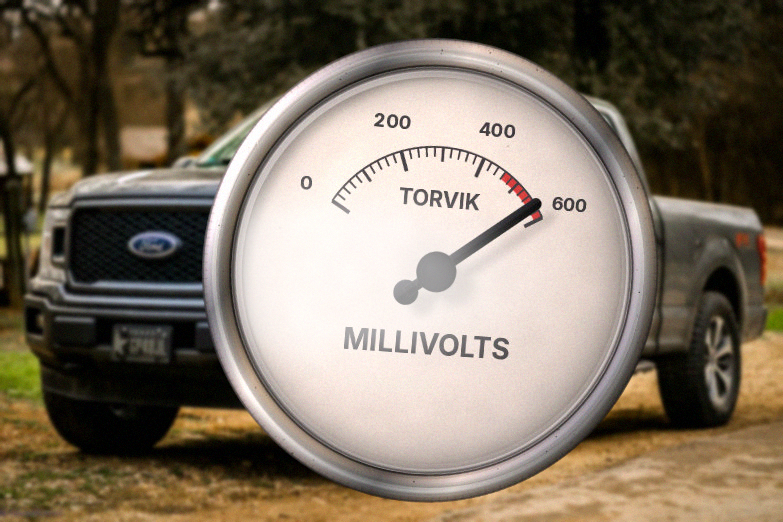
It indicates 560 mV
